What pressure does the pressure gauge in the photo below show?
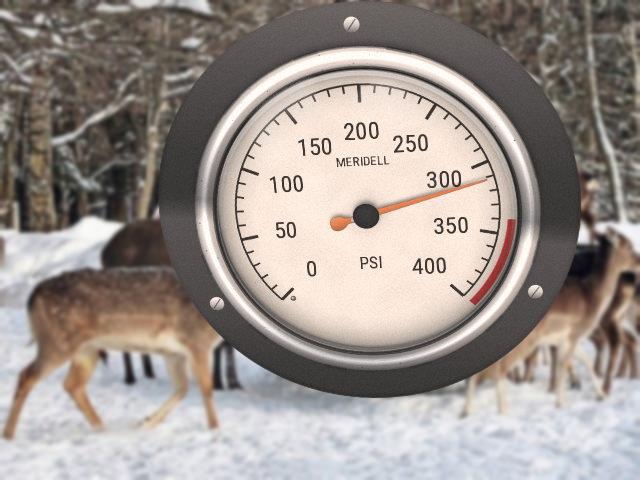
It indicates 310 psi
